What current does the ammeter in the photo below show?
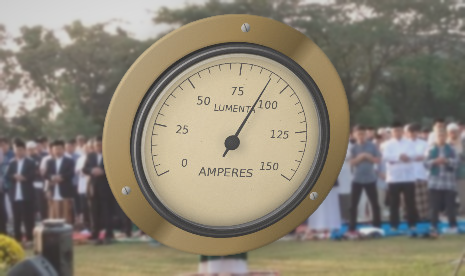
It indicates 90 A
